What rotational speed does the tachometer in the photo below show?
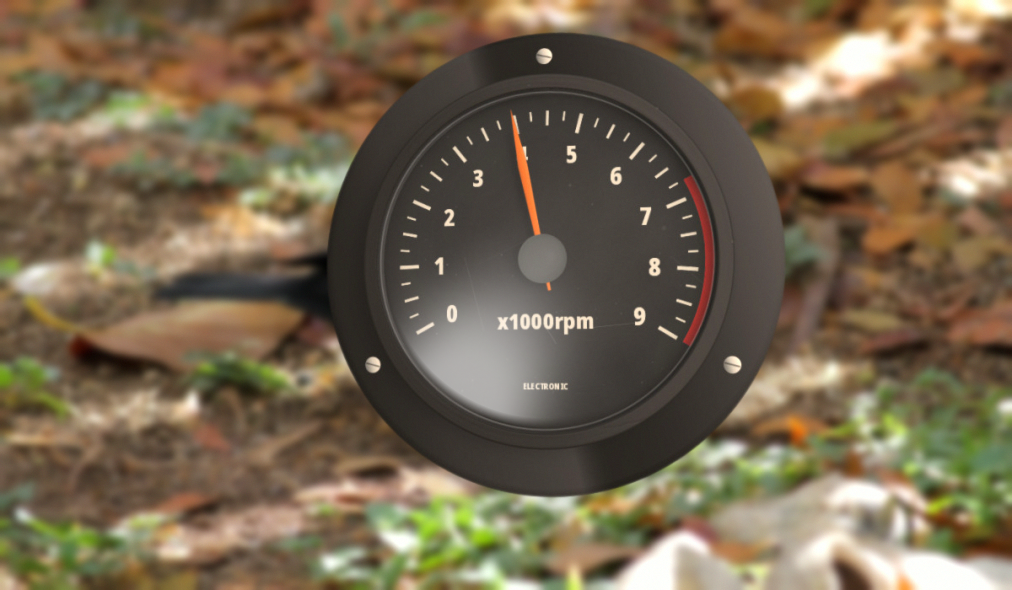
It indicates 4000 rpm
